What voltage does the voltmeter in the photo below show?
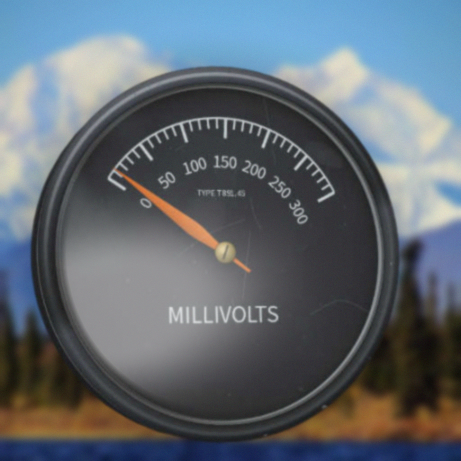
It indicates 10 mV
